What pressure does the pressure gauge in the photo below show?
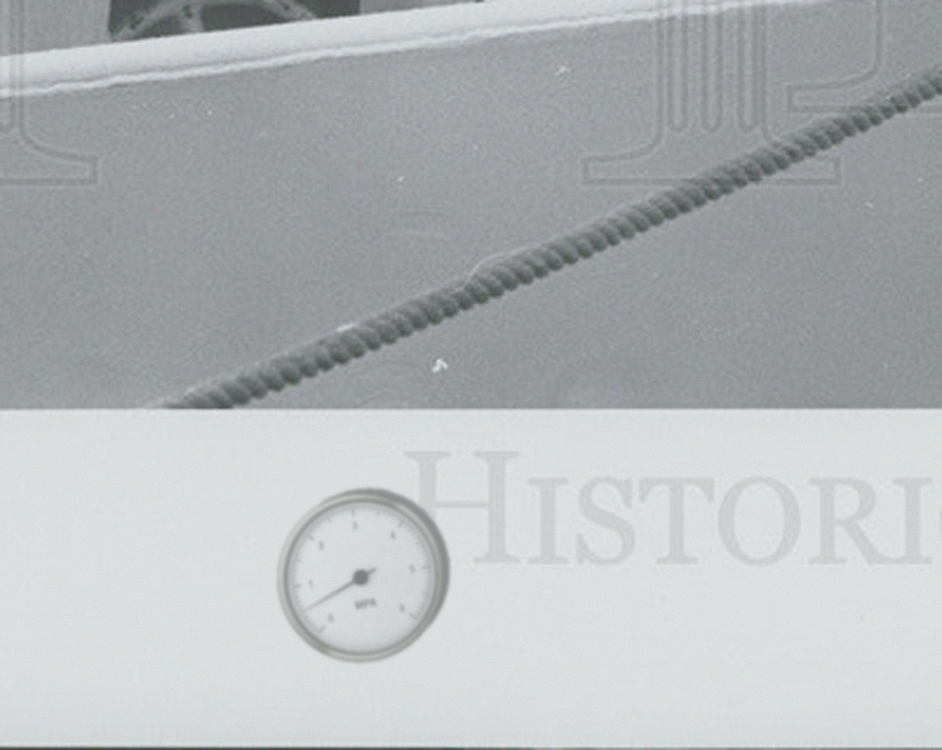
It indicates 0.5 MPa
